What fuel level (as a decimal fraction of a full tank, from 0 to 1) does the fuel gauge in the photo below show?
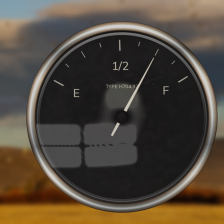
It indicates 0.75
